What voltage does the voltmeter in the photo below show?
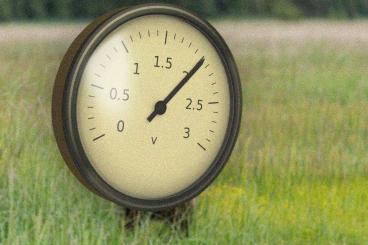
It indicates 2 V
